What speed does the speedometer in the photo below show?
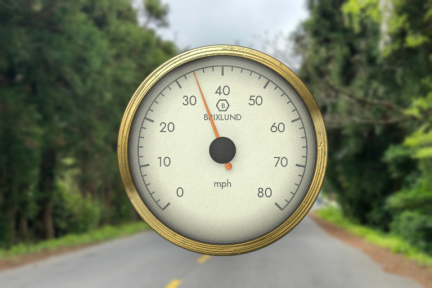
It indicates 34 mph
